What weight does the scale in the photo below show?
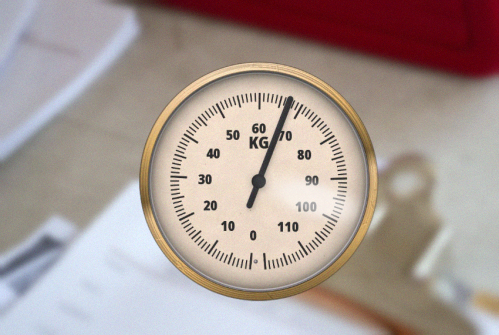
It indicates 67 kg
